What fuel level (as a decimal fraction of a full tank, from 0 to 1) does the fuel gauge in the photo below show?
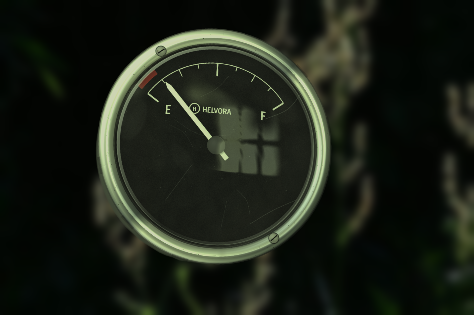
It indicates 0.125
